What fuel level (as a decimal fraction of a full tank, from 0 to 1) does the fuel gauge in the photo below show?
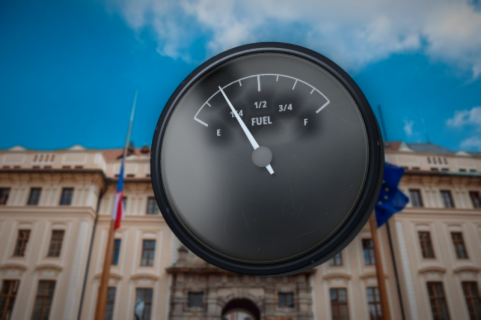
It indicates 0.25
